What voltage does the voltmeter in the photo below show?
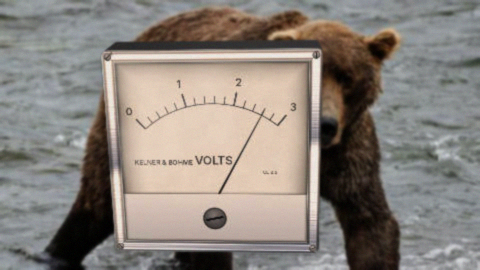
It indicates 2.6 V
